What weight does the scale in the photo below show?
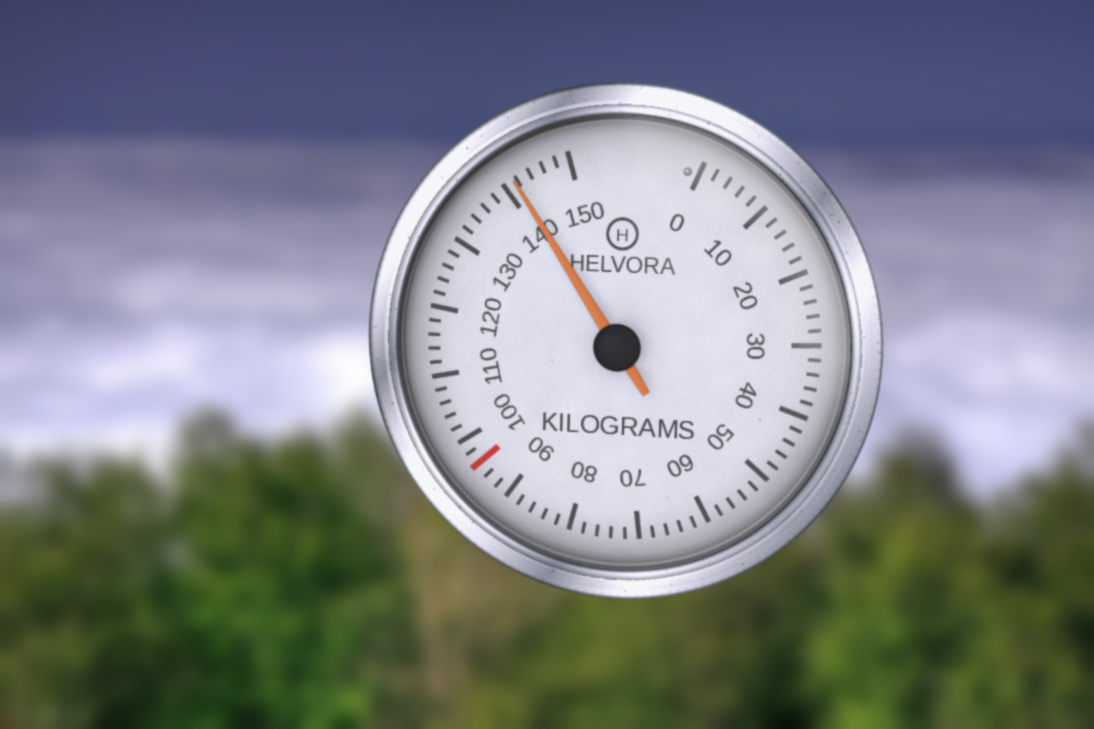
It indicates 142 kg
